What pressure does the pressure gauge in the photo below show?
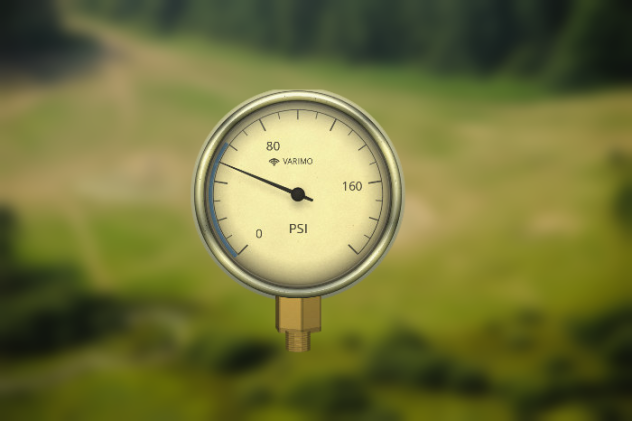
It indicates 50 psi
